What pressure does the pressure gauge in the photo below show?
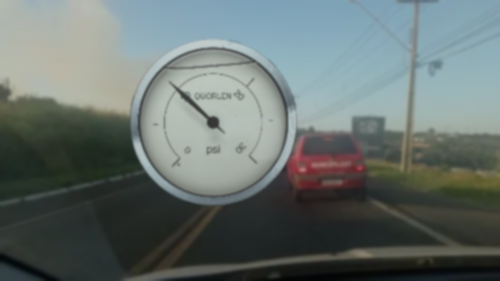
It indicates 10 psi
